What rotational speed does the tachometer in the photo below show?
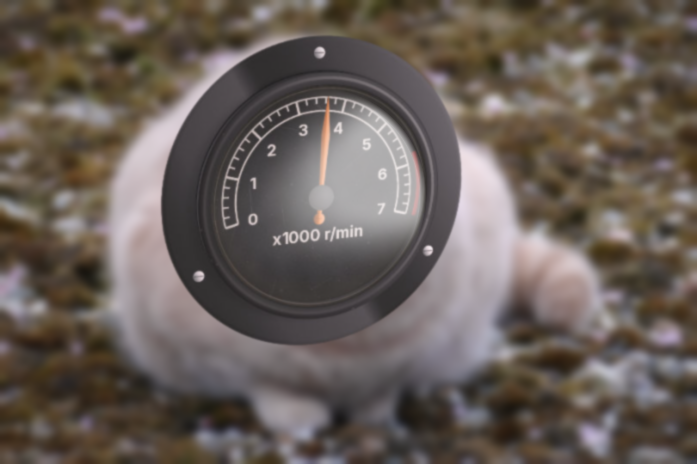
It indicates 3600 rpm
